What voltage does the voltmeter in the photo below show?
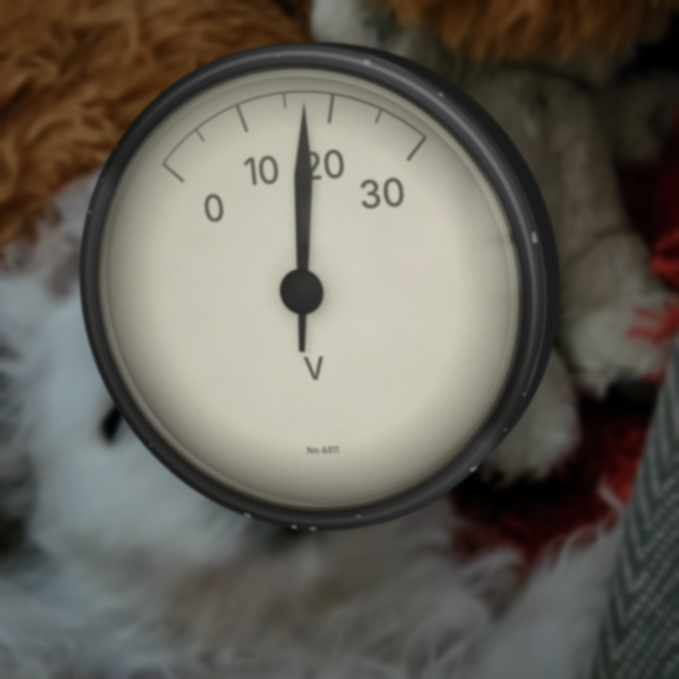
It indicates 17.5 V
